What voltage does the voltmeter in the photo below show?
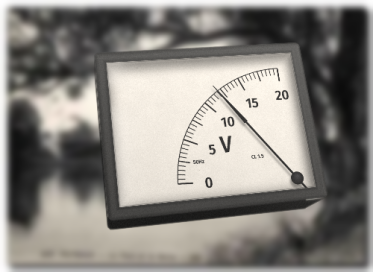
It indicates 12 V
